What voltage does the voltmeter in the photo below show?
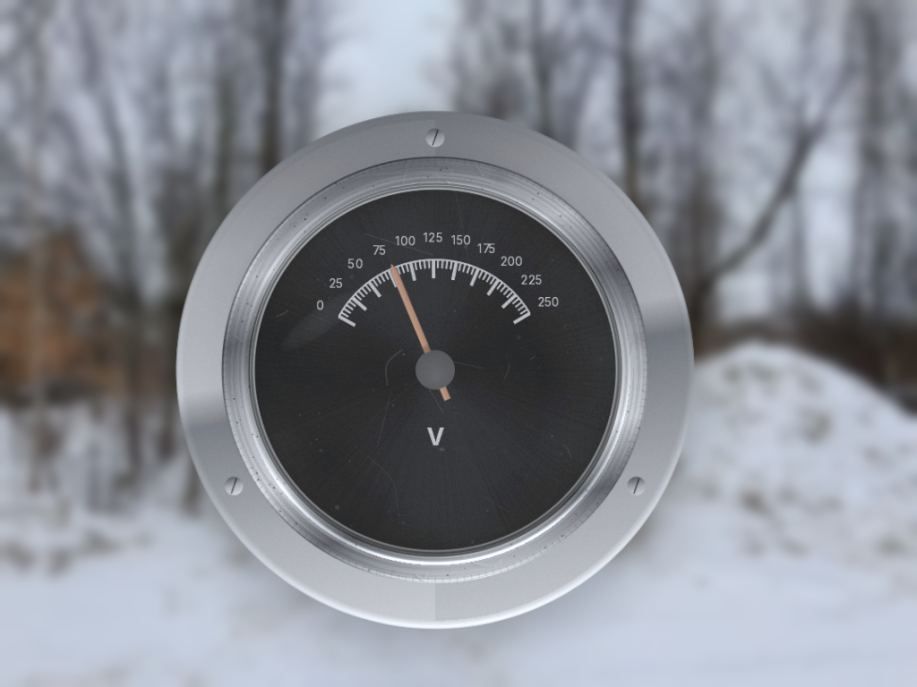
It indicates 80 V
